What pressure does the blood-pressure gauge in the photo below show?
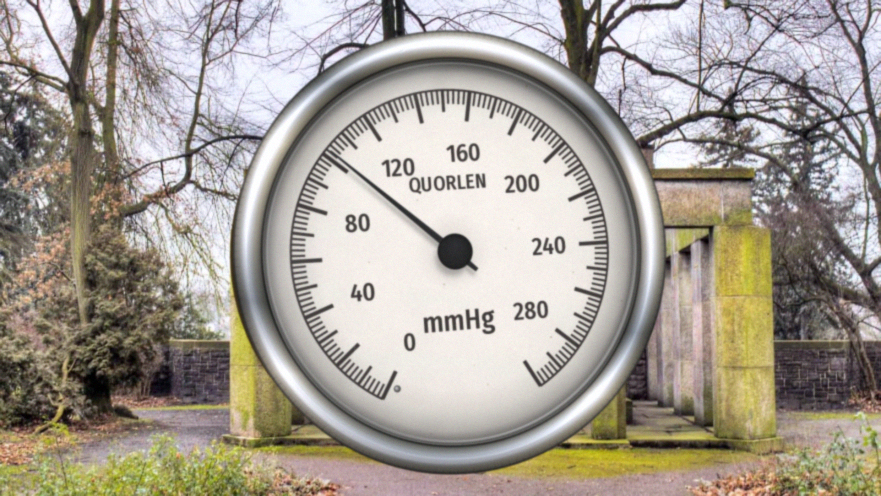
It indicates 102 mmHg
